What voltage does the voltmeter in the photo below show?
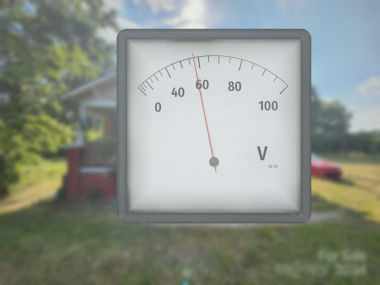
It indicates 57.5 V
